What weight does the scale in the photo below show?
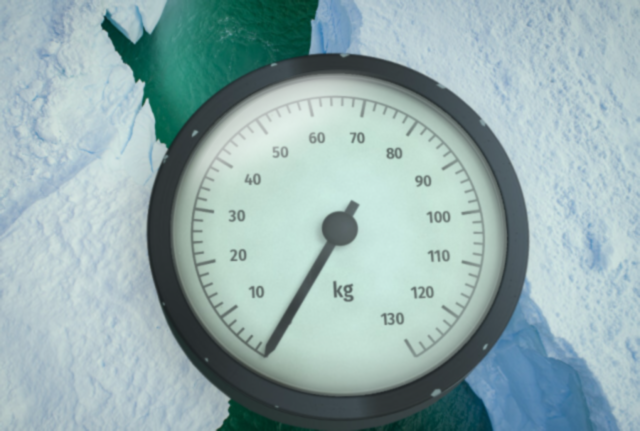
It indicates 0 kg
